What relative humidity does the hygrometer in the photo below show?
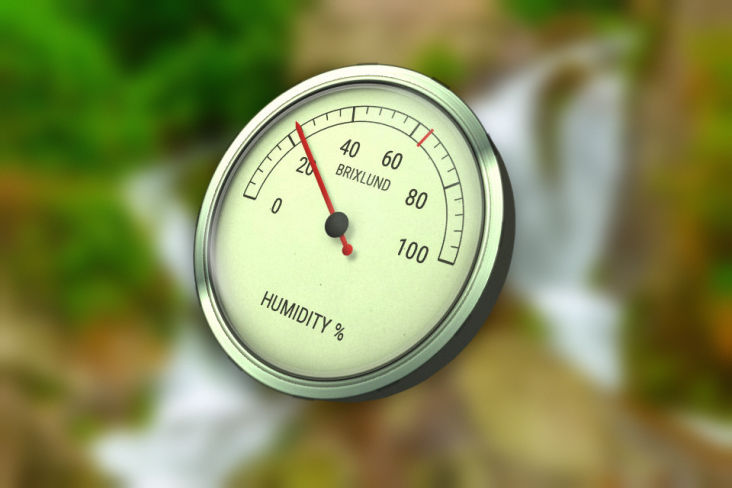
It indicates 24 %
